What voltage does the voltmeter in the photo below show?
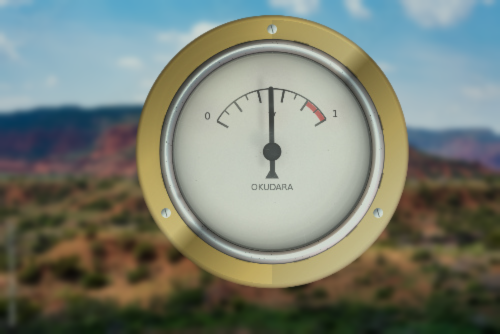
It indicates 0.5 V
